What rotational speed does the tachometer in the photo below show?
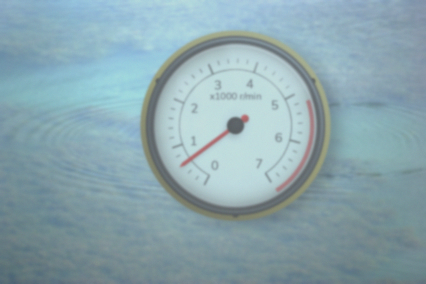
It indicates 600 rpm
